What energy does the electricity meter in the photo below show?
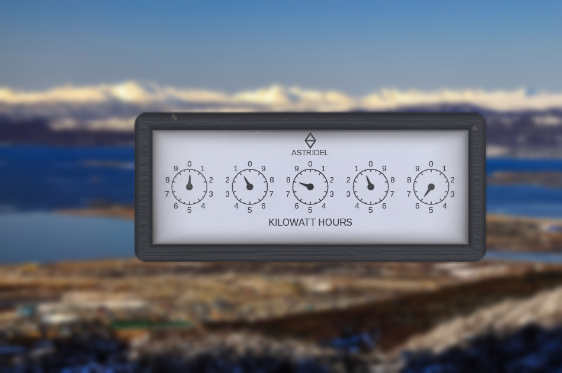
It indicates 806 kWh
